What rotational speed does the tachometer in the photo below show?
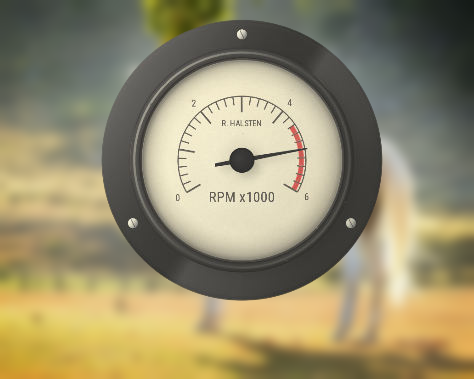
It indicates 5000 rpm
